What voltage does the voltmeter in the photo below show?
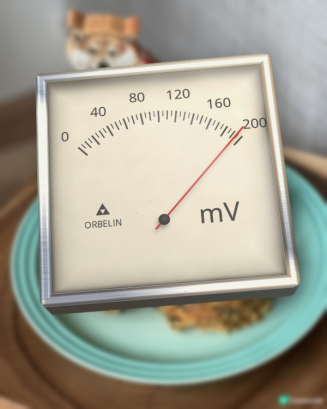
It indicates 195 mV
